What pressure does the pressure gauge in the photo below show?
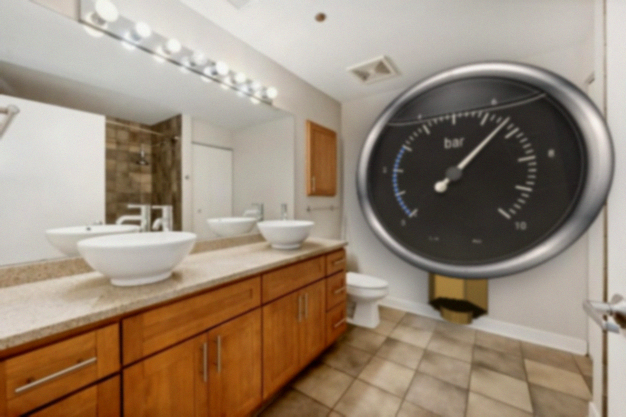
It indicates 6.6 bar
